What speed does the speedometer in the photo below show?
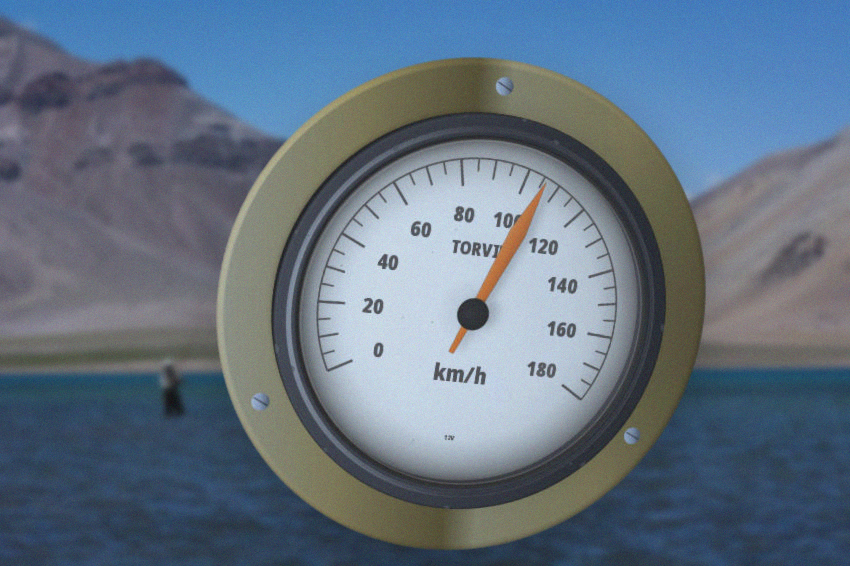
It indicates 105 km/h
